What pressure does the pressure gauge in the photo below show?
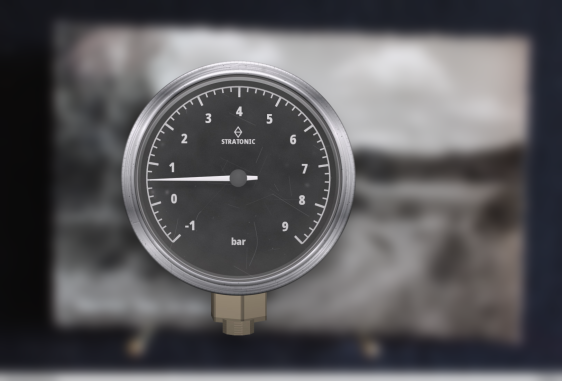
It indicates 0.6 bar
